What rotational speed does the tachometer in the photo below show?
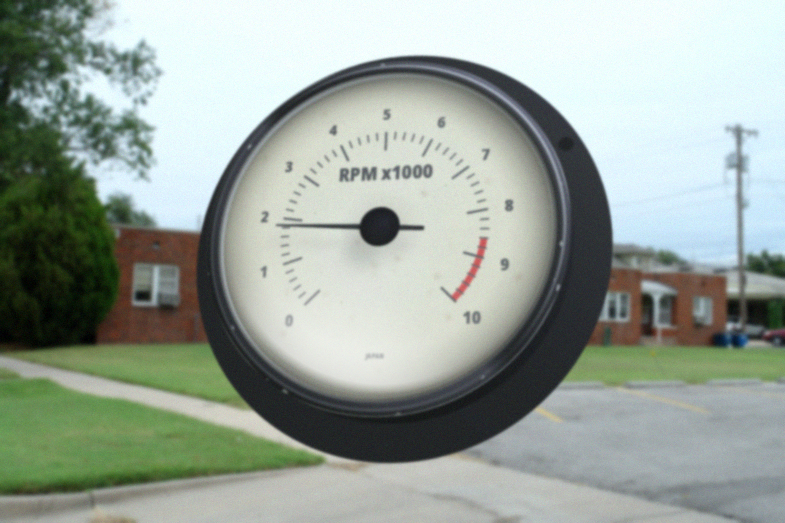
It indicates 1800 rpm
